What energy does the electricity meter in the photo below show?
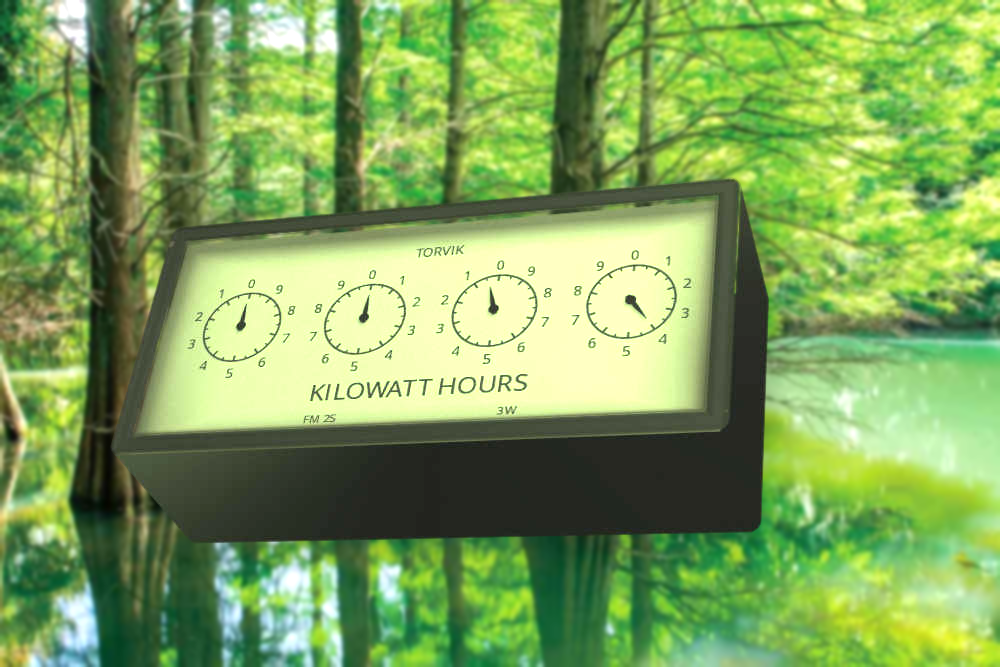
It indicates 4 kWh
